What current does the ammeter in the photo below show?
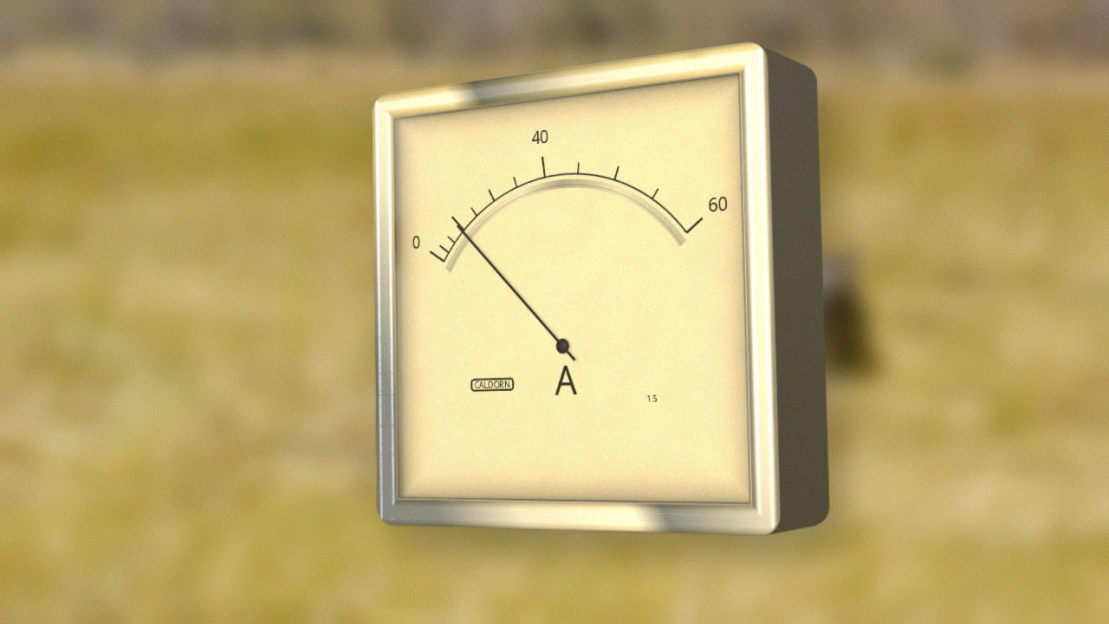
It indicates 20 A
